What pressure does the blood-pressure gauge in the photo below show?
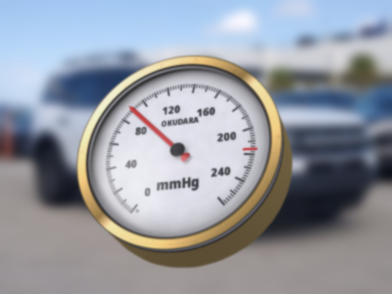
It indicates 90 mmHg
